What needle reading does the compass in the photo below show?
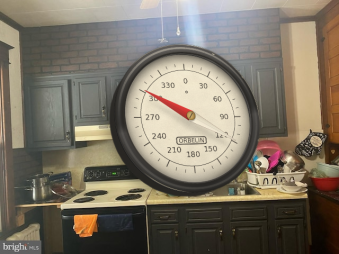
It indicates 300 °
